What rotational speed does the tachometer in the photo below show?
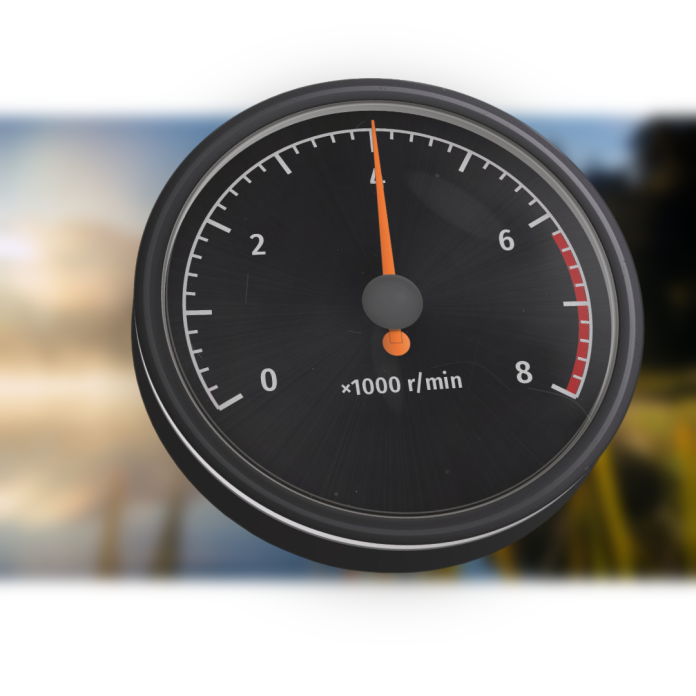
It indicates 4000 rpm
